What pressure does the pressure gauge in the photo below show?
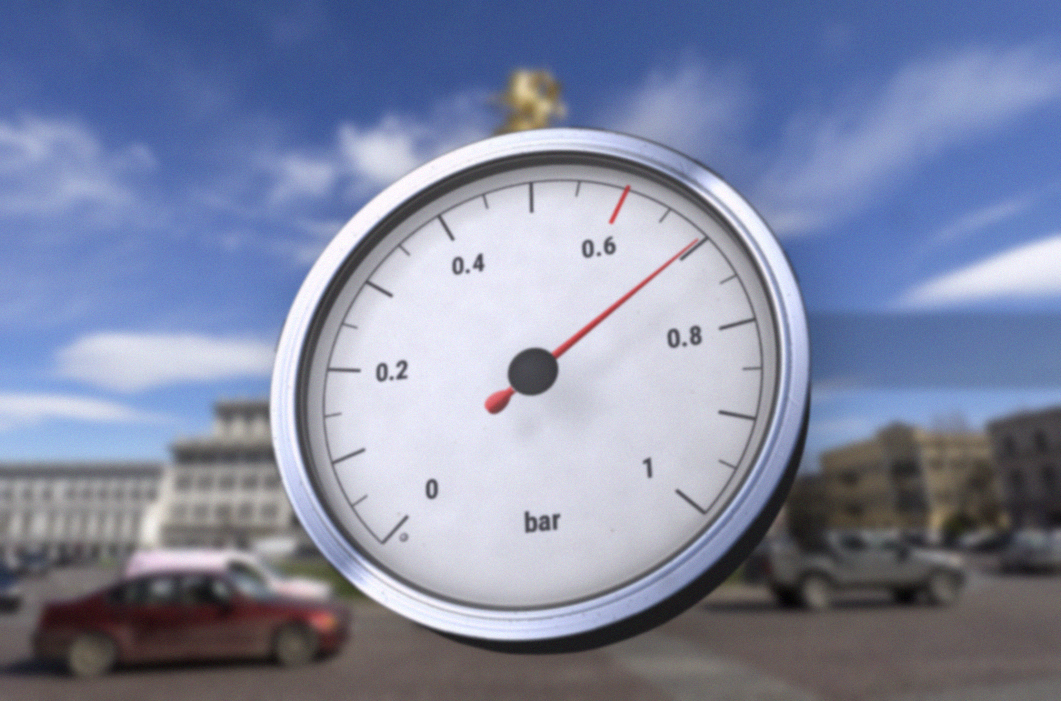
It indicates 0.7 bar
